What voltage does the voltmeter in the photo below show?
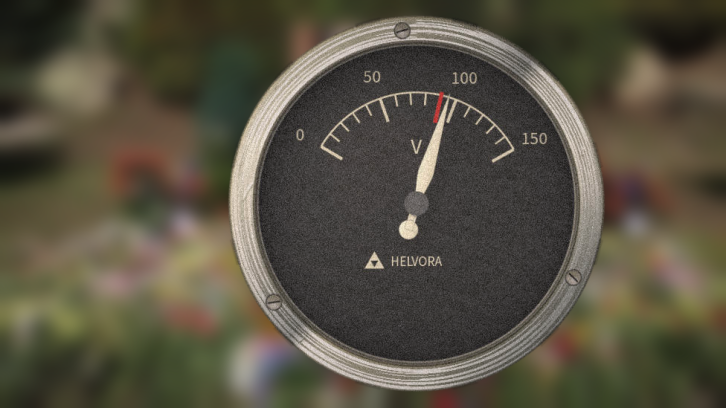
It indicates 95 V
